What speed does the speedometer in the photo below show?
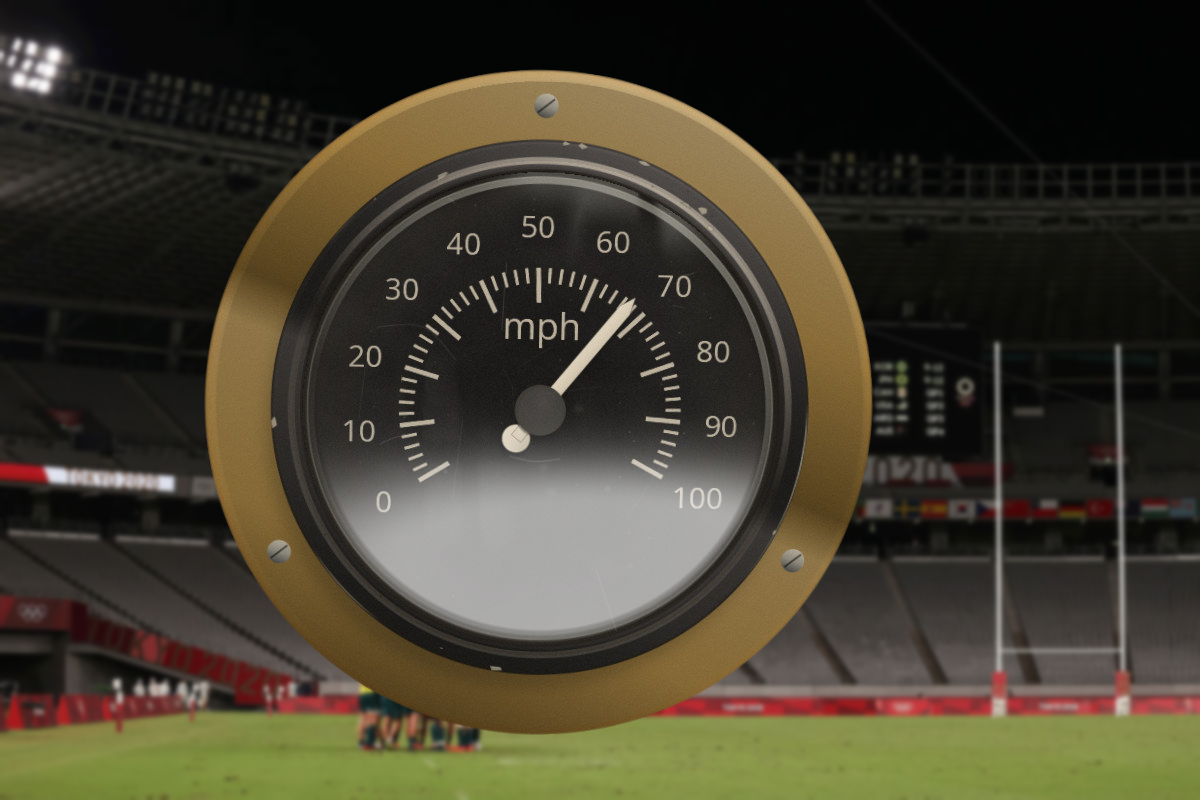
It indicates 67 mph
